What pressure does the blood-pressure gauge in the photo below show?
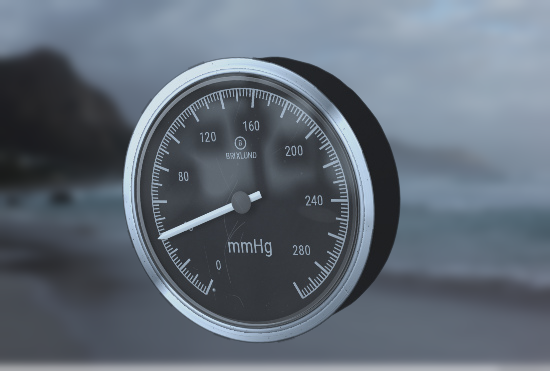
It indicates 40 mmHg
